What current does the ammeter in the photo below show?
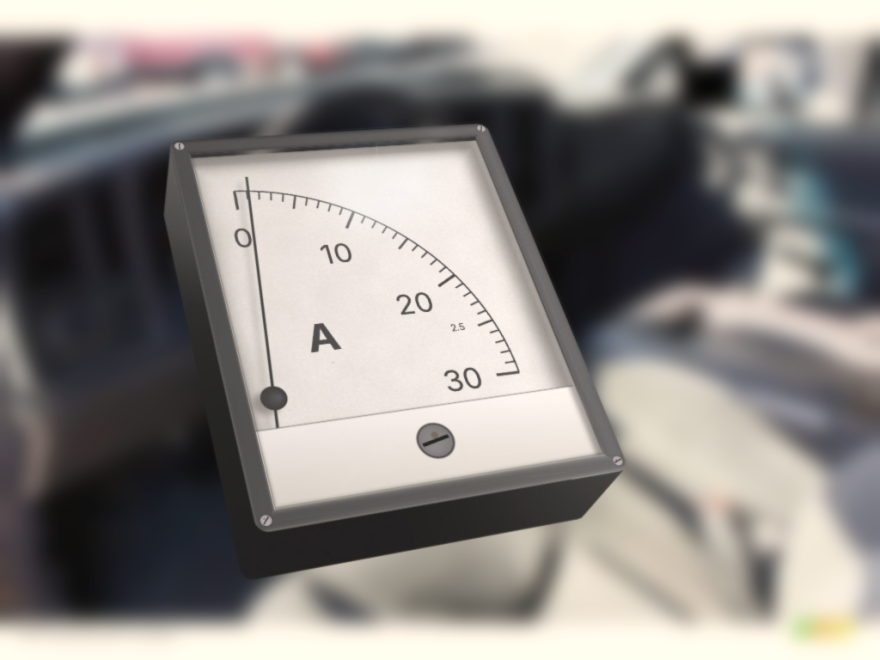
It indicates 1 A
